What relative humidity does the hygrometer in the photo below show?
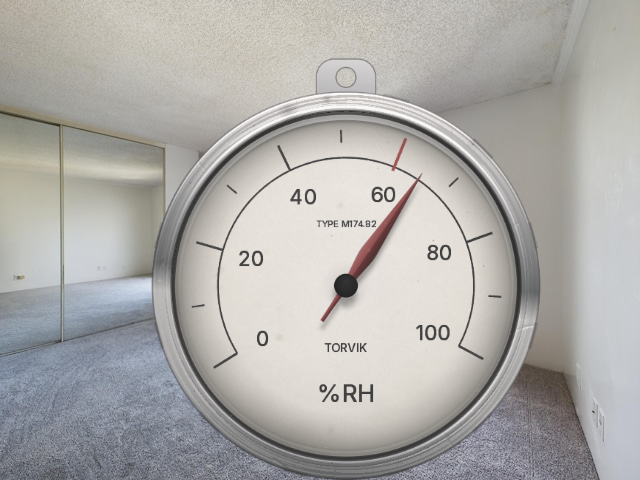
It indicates 65 %
